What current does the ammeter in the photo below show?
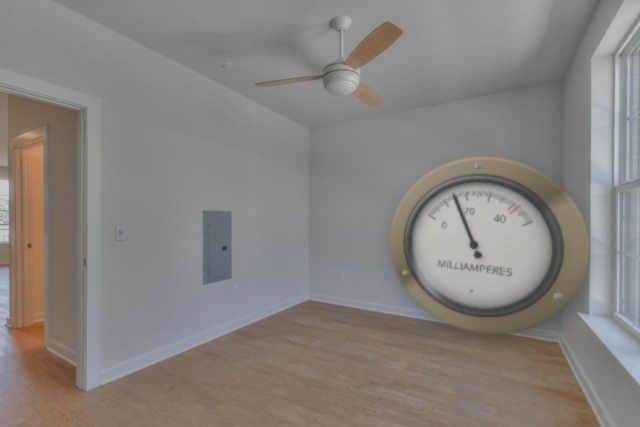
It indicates 15 mA
